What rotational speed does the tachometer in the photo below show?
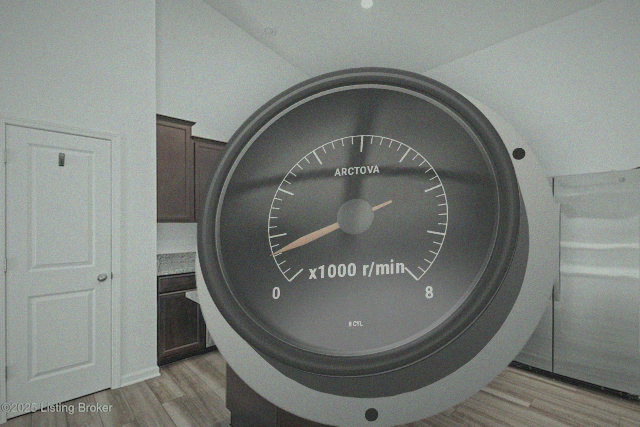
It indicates 600 rpm
